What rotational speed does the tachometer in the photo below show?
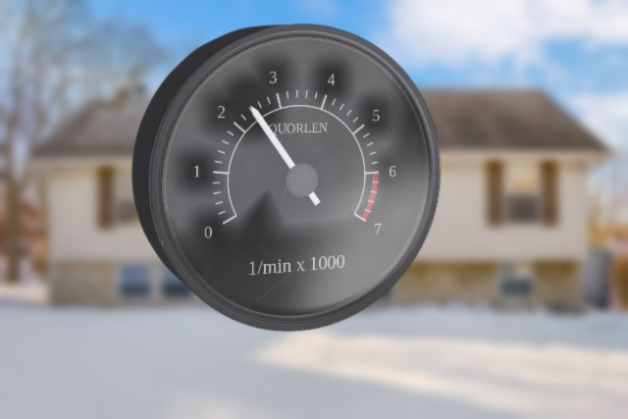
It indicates 2400 rpm
